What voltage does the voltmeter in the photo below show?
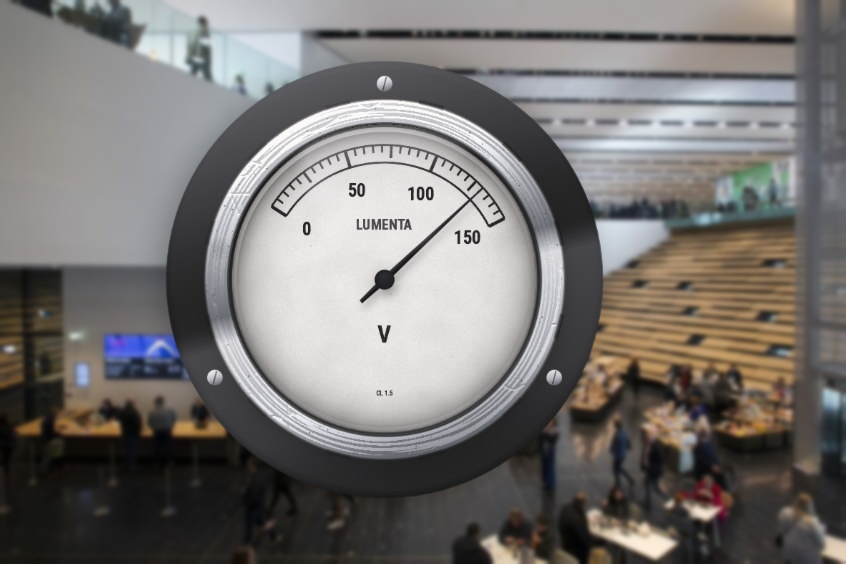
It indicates 130 V
